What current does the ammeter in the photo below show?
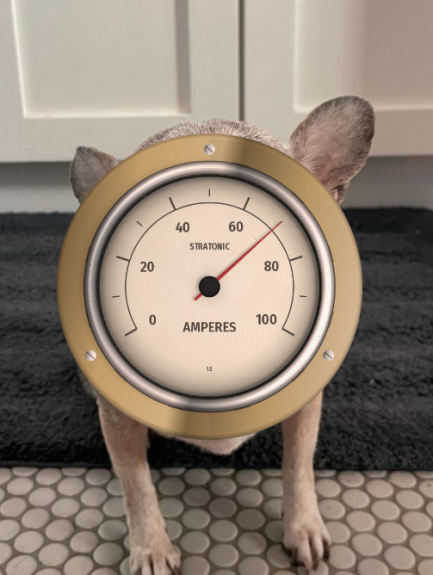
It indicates 70 A
